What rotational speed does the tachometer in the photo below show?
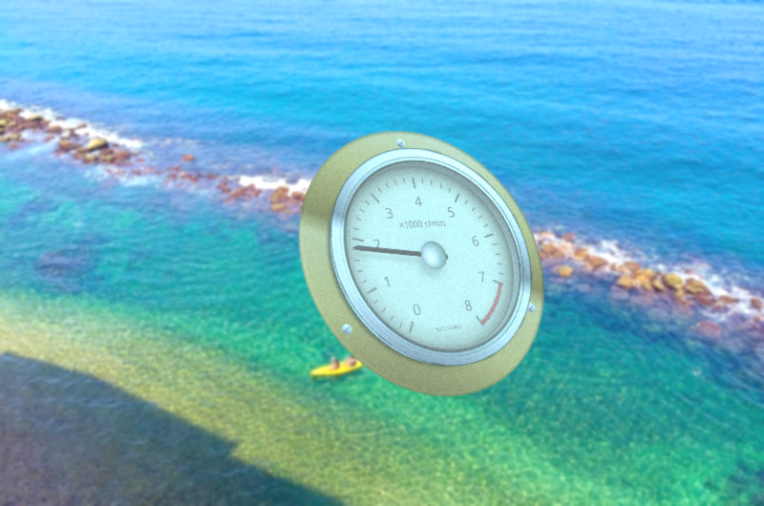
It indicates 1800 rpm
